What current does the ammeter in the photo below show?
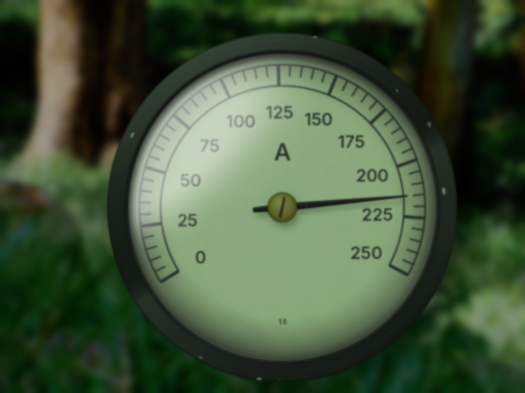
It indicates 215 A
